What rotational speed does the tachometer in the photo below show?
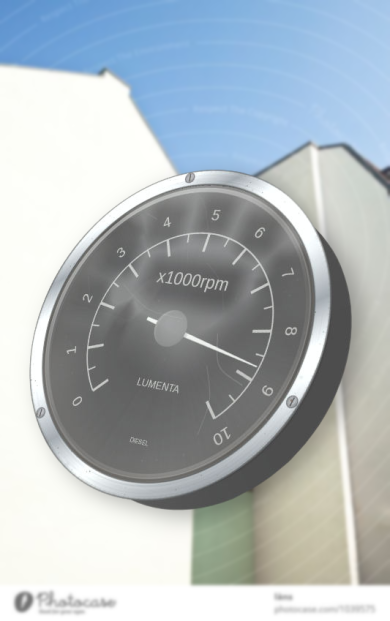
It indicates 8750 rpm
